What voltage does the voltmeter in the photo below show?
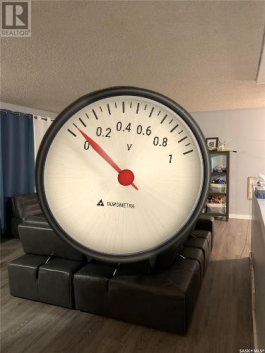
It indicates 0.05 V
